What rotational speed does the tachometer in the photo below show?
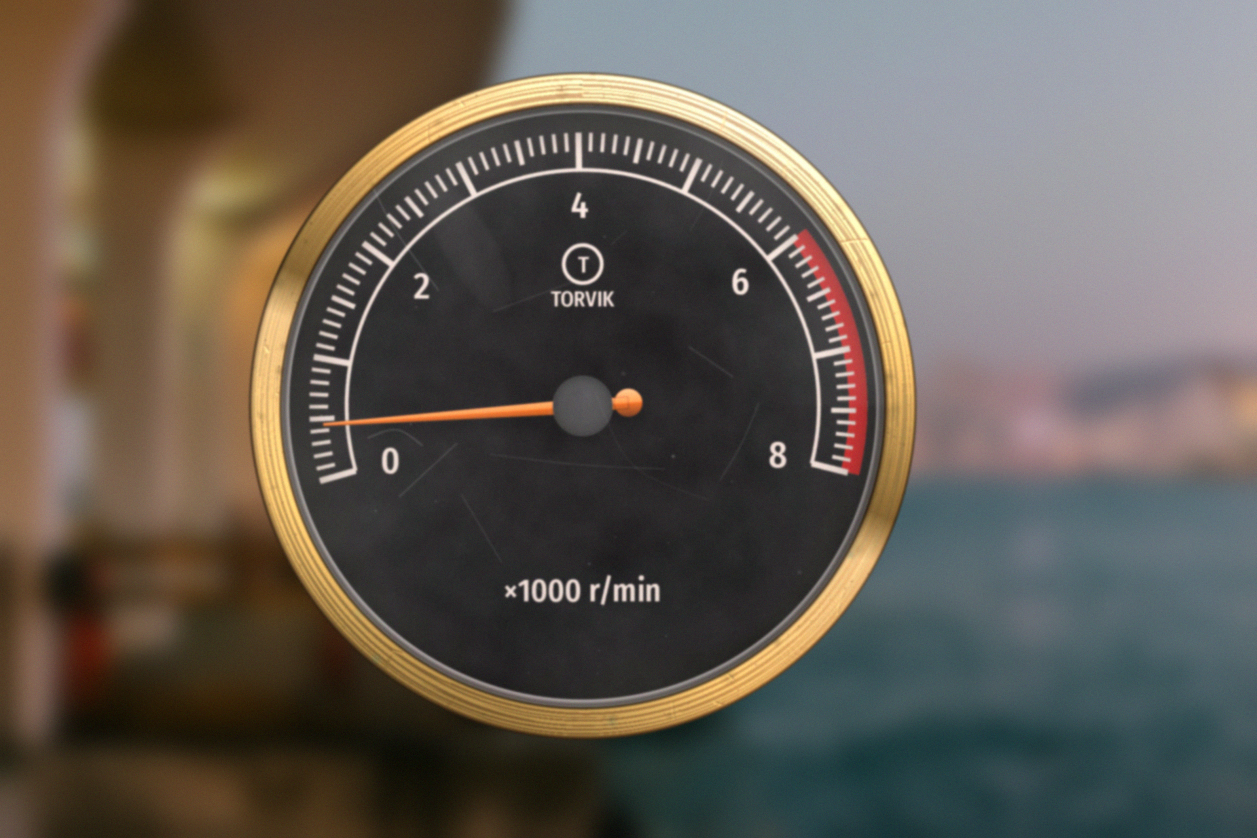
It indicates 450 rpm
